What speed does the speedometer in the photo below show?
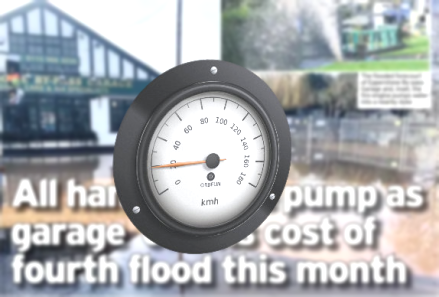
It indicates 20 km/h
